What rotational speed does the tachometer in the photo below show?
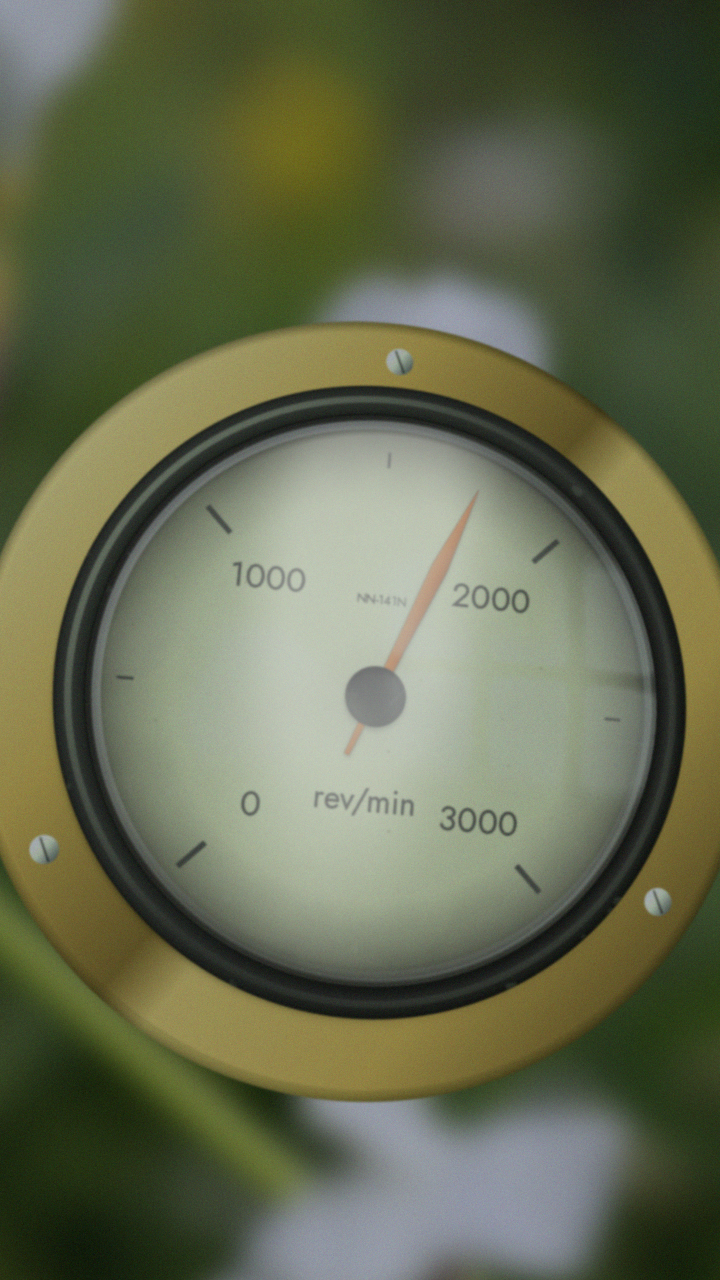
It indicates 1750 rpm
